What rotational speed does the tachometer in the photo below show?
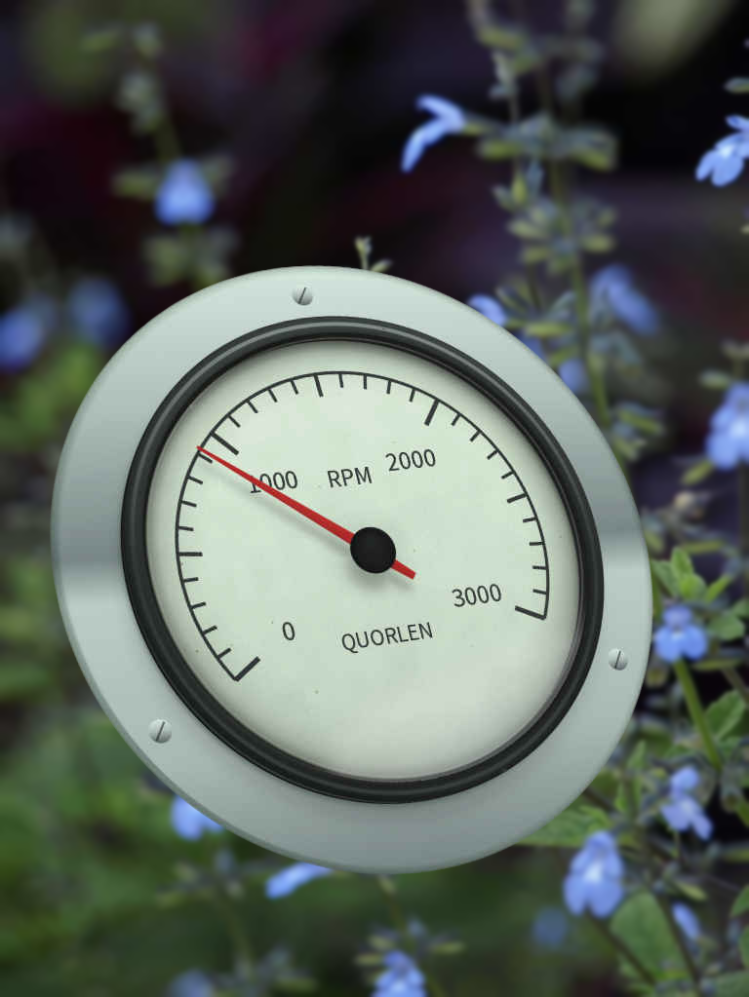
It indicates 900 rpm
